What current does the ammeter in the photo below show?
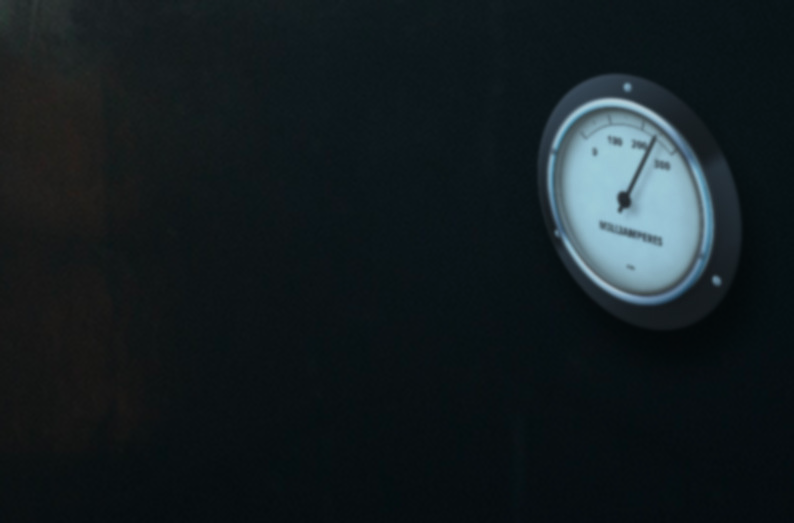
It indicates 250 mA
